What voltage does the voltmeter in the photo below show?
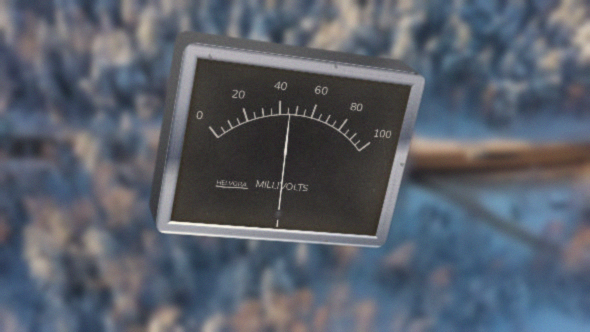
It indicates 45 mV
